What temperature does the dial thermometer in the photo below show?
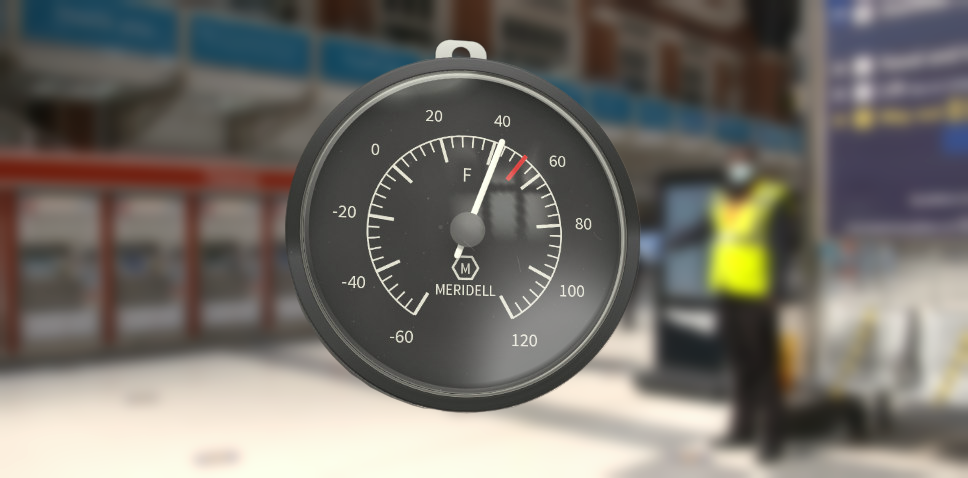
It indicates 42 °F
